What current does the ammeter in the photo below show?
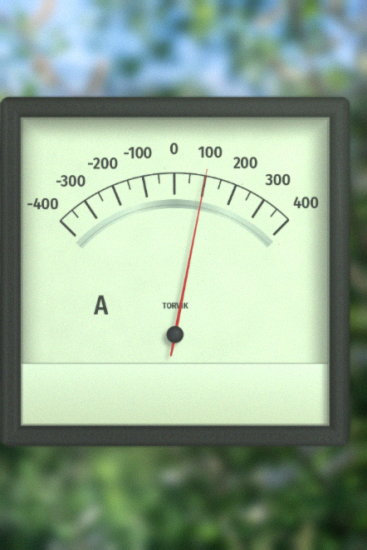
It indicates 100 A
